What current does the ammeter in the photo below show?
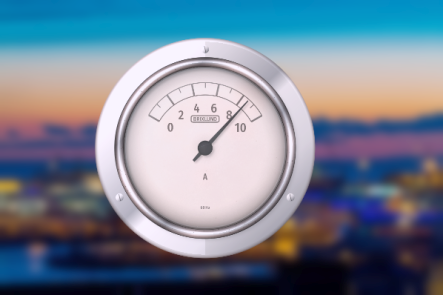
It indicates 8.5 A
